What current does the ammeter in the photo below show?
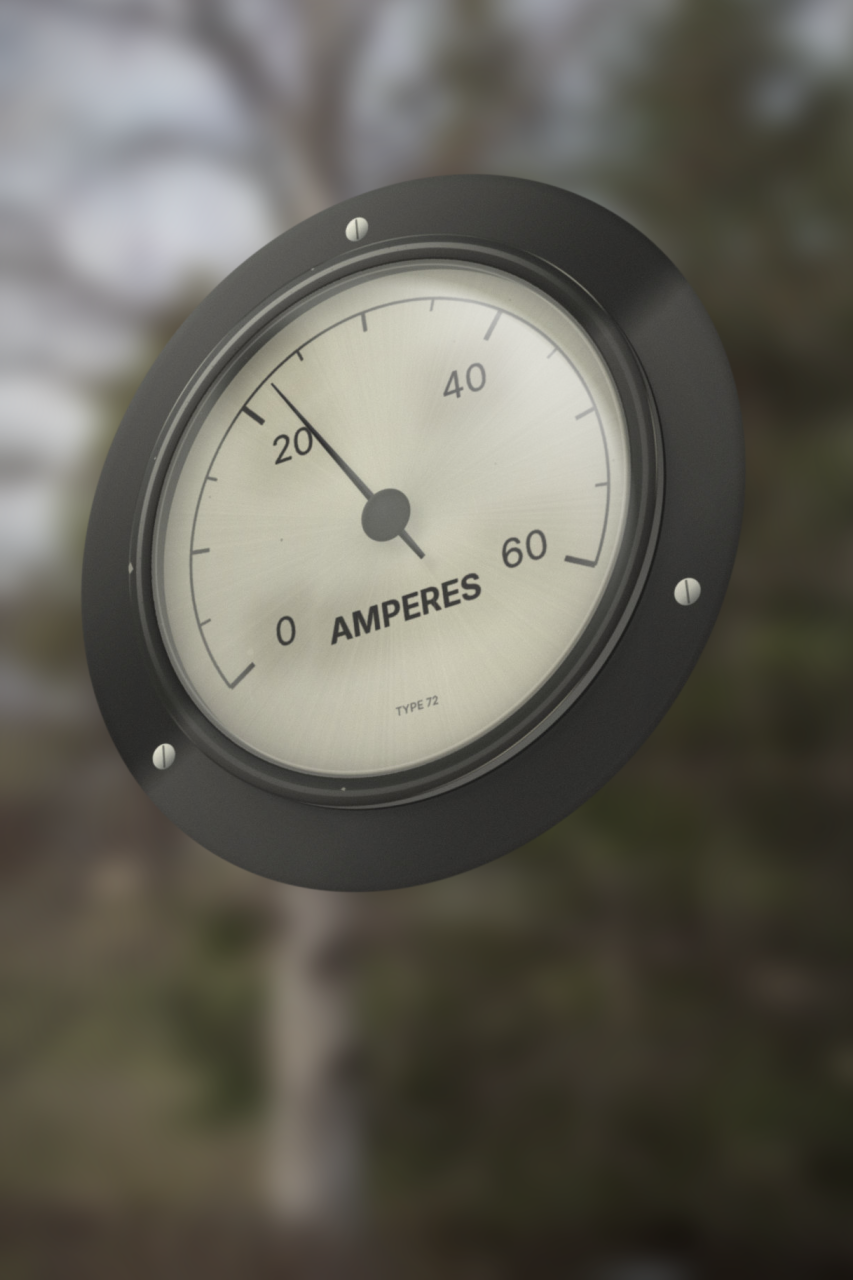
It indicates 22.5 A
